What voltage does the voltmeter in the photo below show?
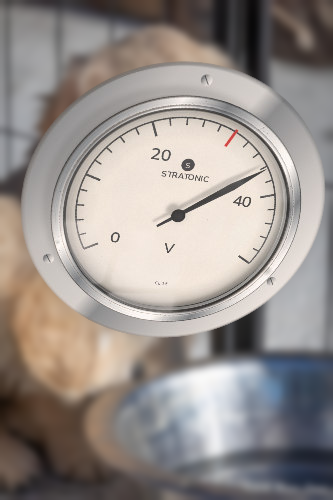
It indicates 36 V
